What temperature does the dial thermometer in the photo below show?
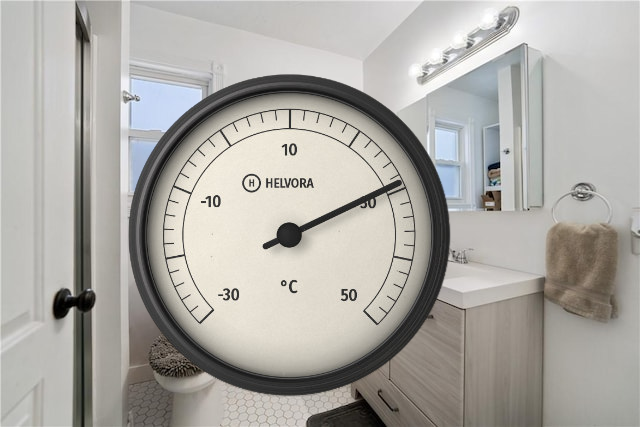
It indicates 29 °C
